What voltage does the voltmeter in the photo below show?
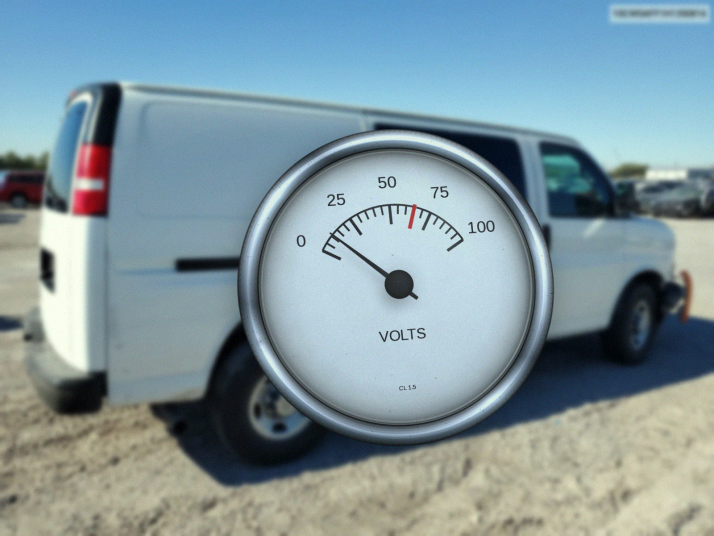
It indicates 10 V
